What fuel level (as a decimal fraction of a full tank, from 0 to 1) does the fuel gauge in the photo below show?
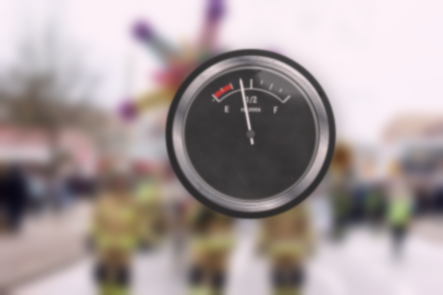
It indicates 0.375
